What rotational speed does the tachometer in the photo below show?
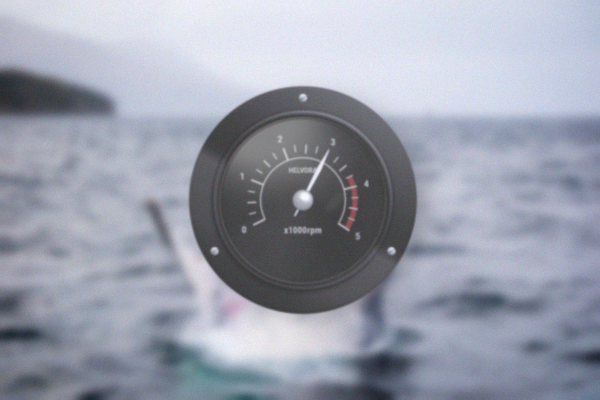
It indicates 3000 rpm
